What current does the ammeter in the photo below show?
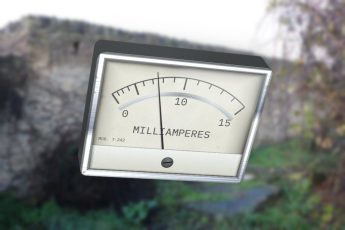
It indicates 7.5 mA
